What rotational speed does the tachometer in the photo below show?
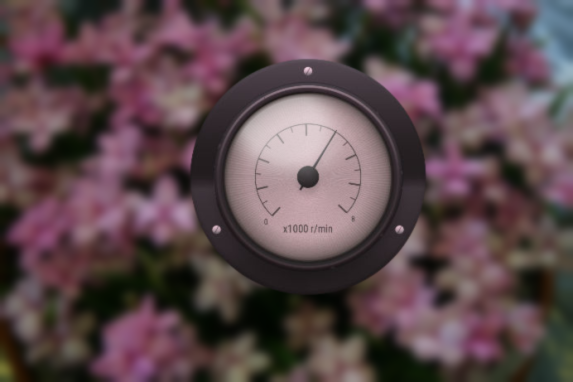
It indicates 5000 rpm
